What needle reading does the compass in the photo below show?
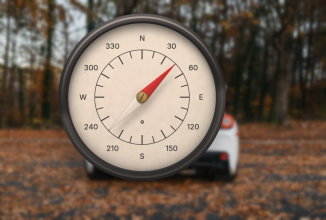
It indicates 45 °
